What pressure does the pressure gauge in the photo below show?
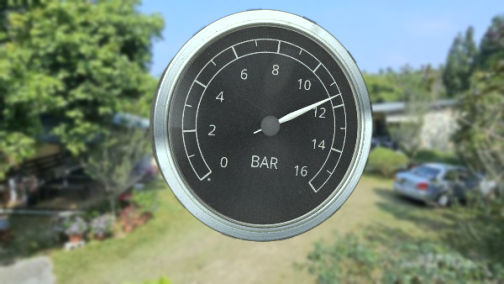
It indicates 11.5 bar
